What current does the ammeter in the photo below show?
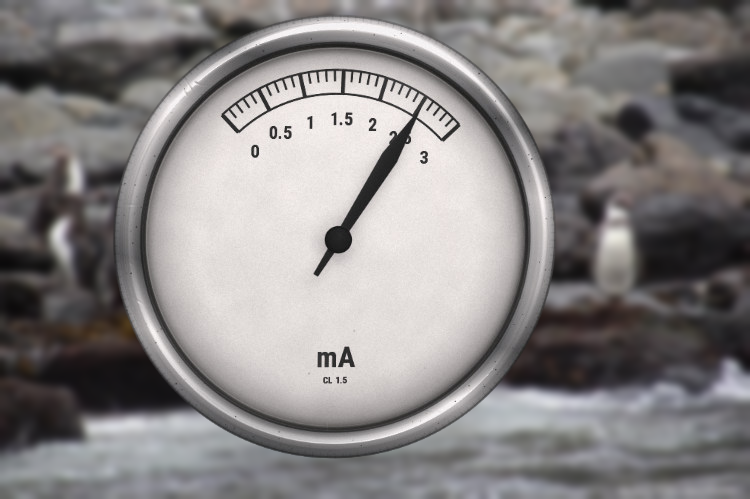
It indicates 2.5 mA
